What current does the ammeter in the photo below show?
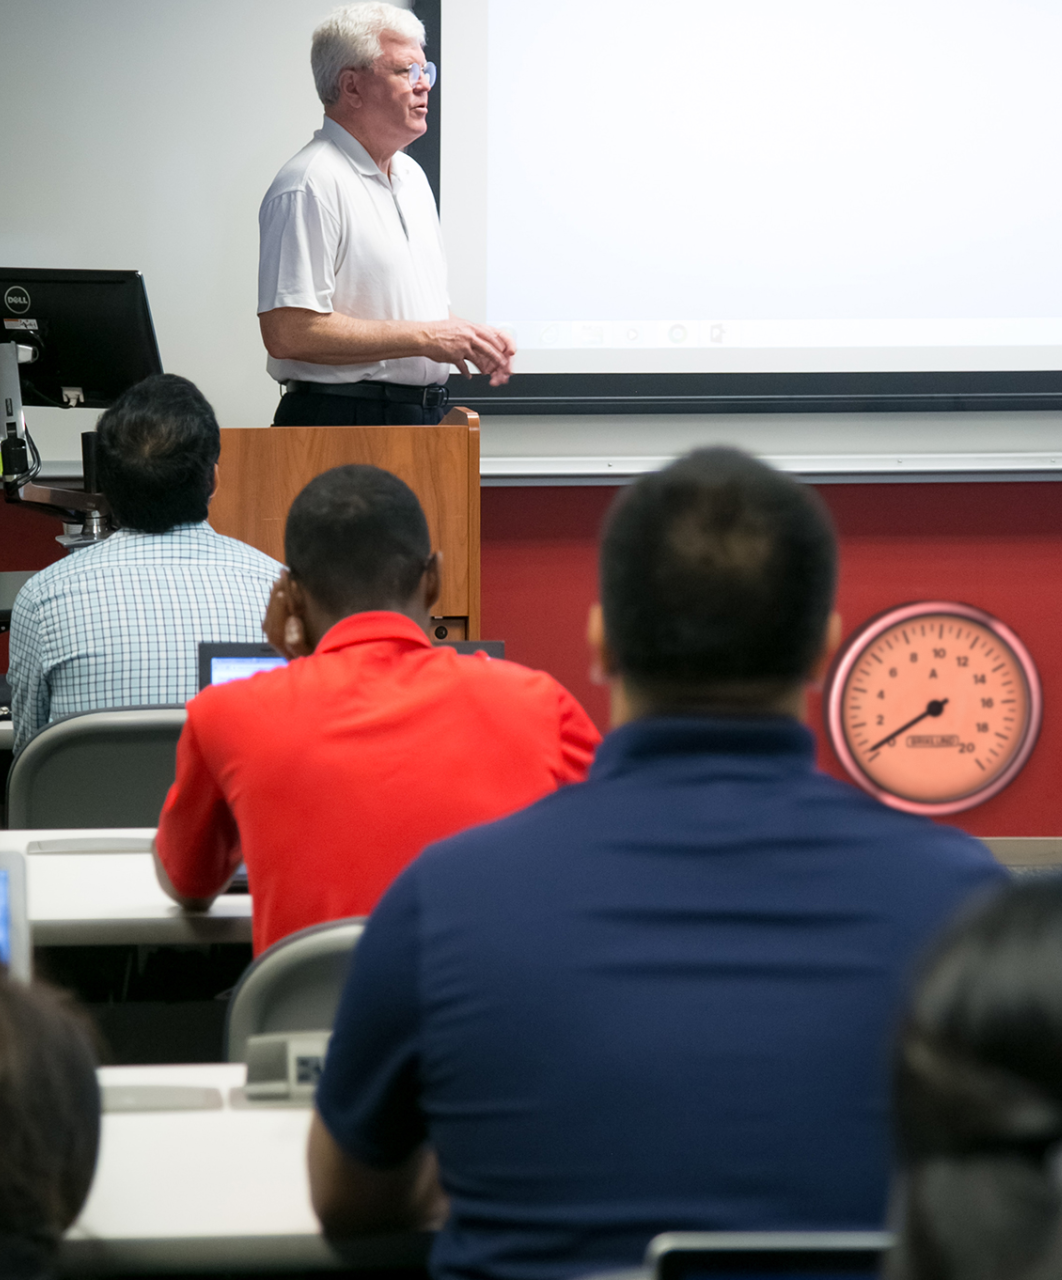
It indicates 0.5 A
